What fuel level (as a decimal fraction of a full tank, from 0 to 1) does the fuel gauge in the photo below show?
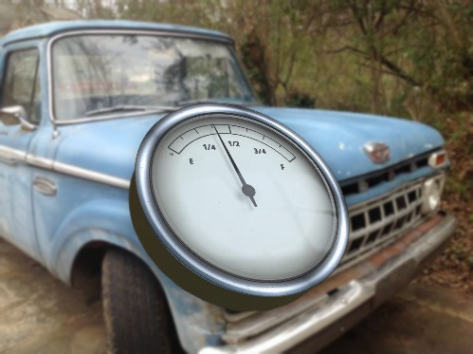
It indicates 0.375
